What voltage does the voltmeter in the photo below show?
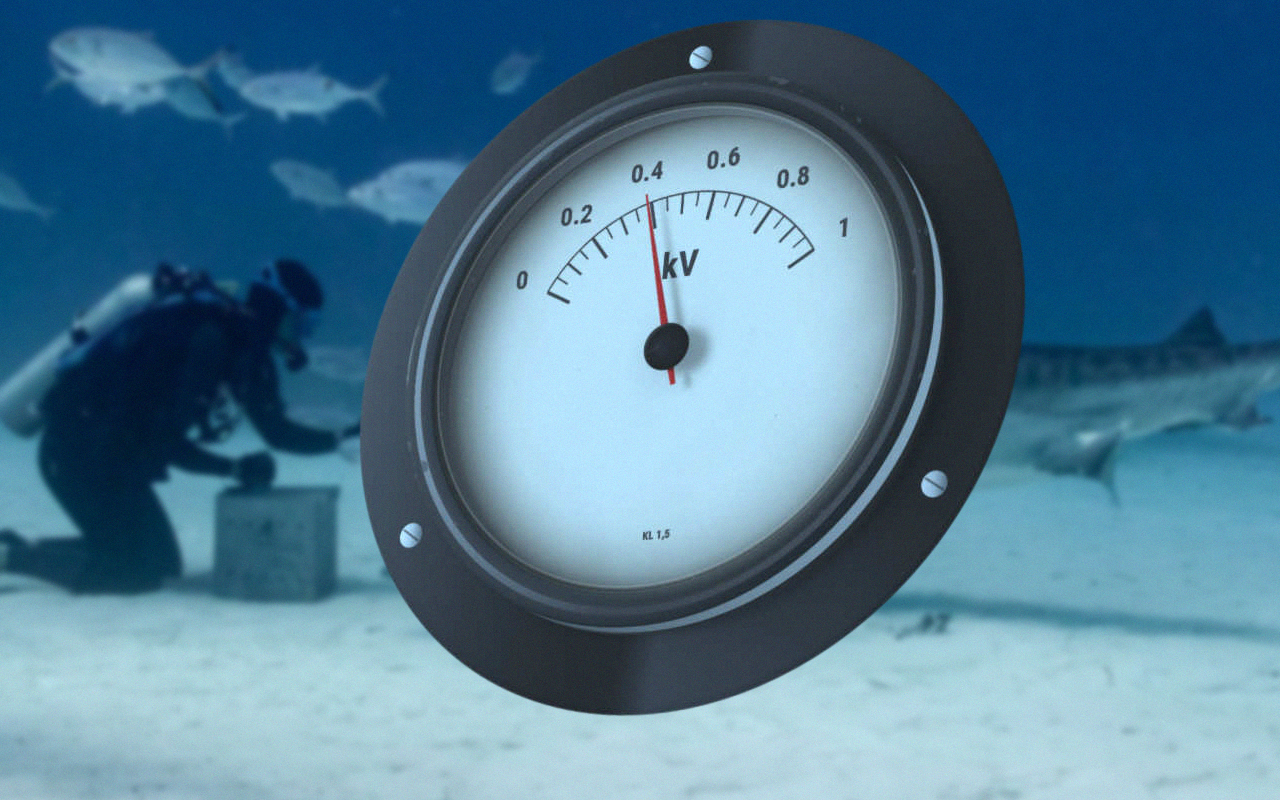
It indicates 0.4 kV
